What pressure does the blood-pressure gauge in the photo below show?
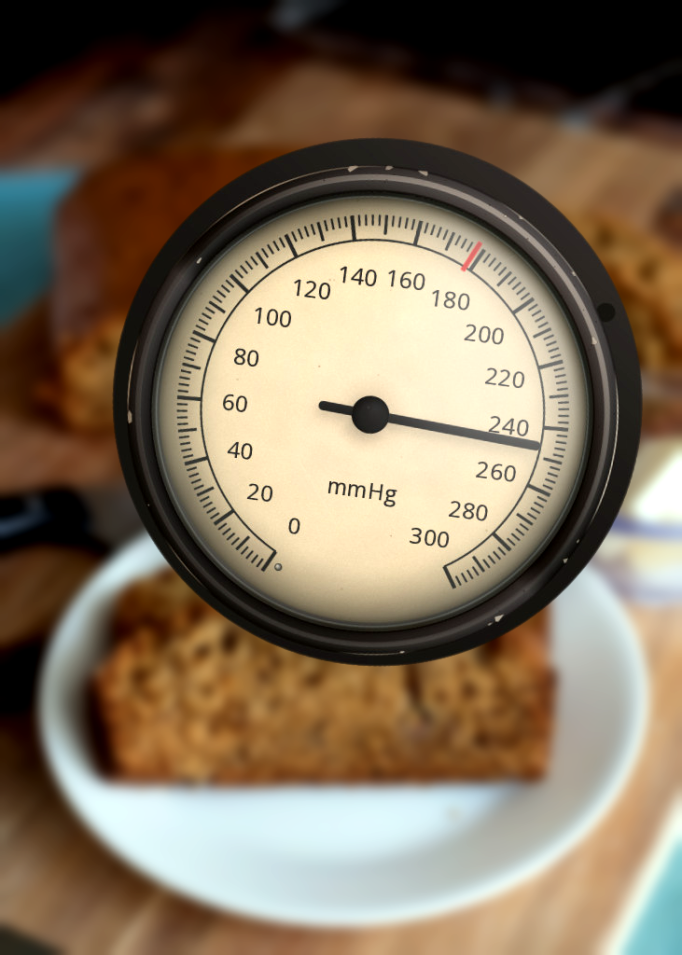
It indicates 246 mmHg
